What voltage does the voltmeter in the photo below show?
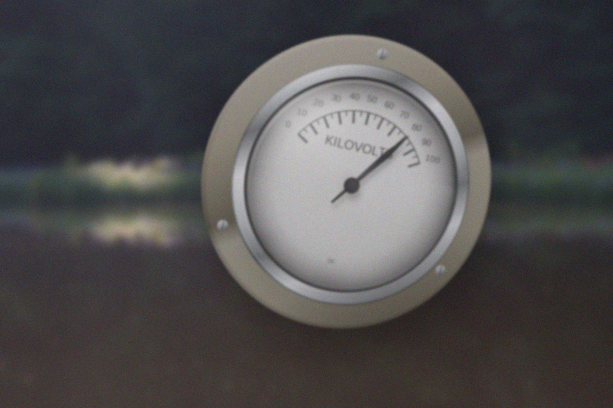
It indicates 80 kV
